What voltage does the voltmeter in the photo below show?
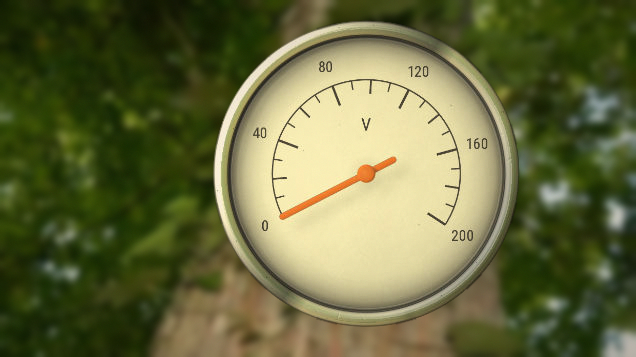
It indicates 0 V
